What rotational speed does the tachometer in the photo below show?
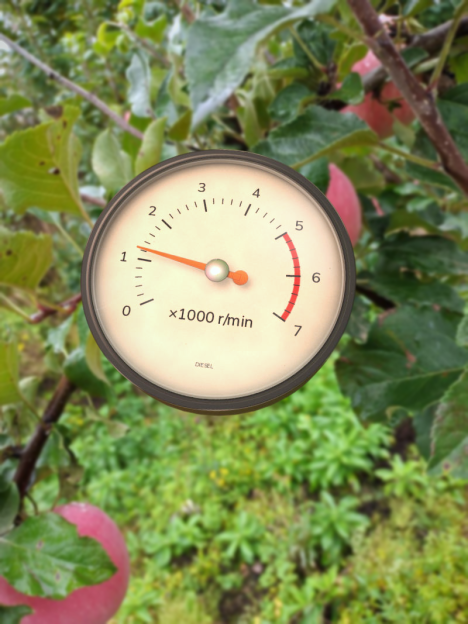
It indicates 1200 rpm
